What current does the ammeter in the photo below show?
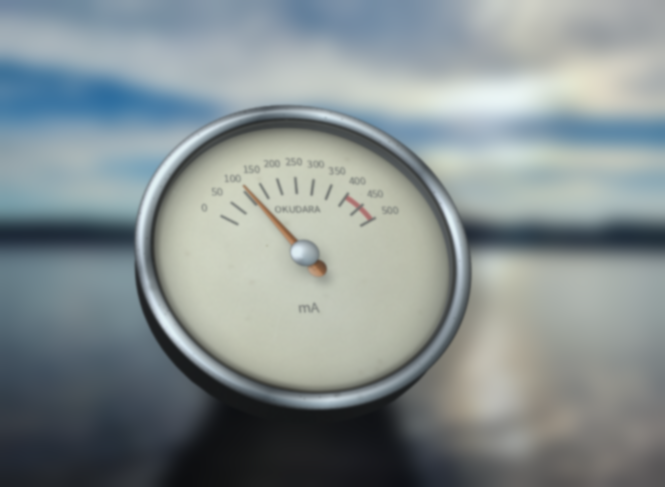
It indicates 100 mA
